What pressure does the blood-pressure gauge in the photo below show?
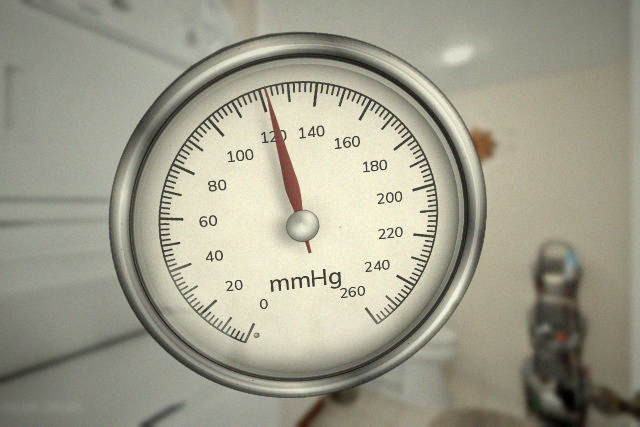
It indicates 122 mmHg
